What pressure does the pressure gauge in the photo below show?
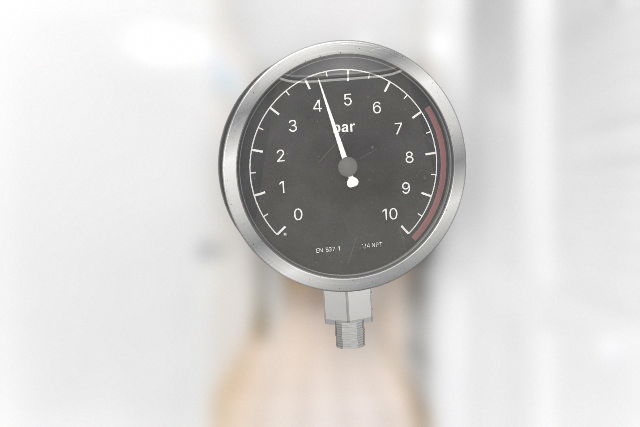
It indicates 4.25 bar
